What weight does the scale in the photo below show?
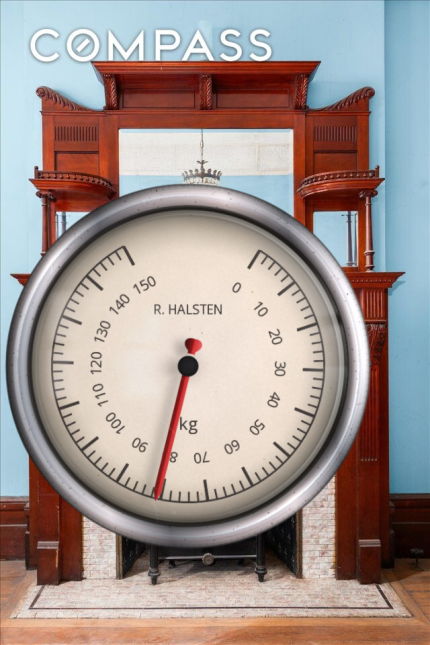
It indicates 81 kg
